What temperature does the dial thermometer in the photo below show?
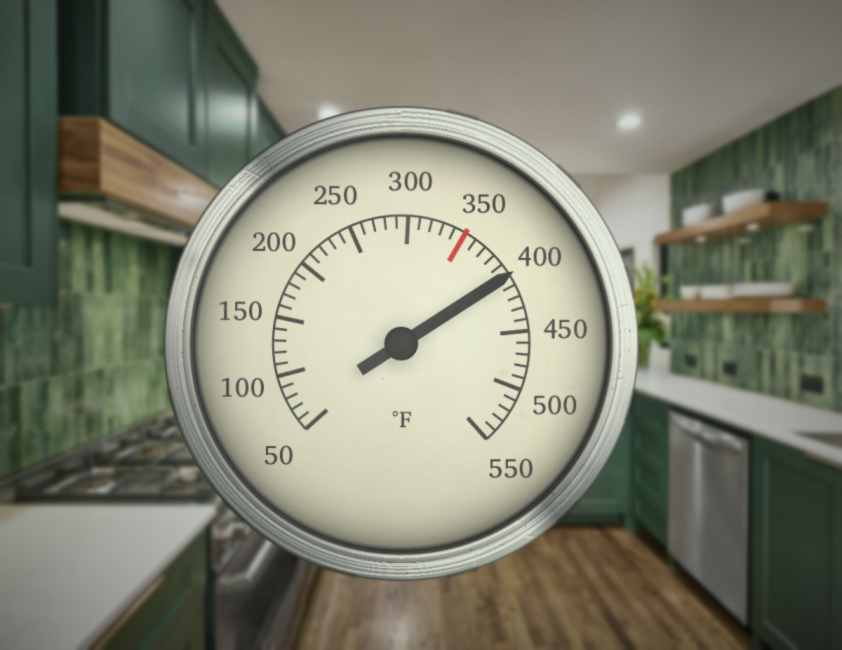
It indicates 400 °F
